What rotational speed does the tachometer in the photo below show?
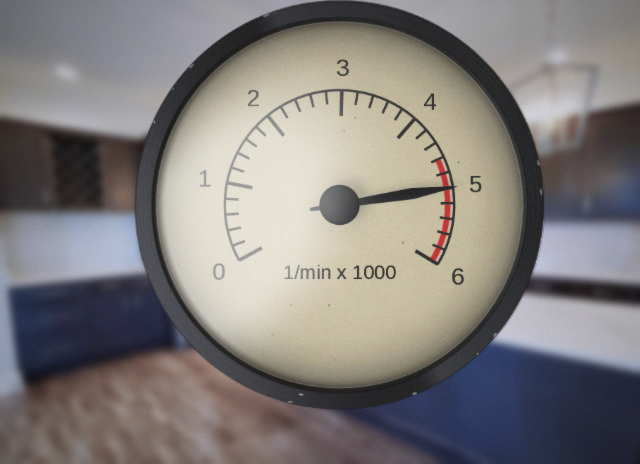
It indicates 5000 rpm
